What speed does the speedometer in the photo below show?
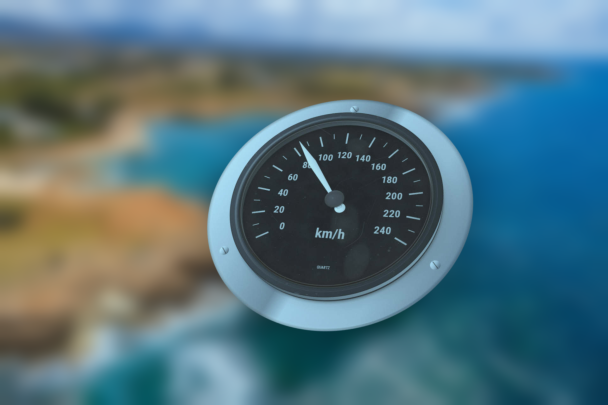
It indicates 85 km/h
